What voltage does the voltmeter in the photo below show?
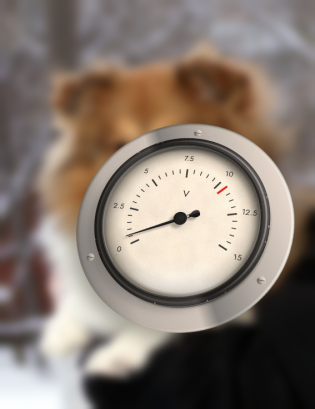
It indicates 0.5 V
